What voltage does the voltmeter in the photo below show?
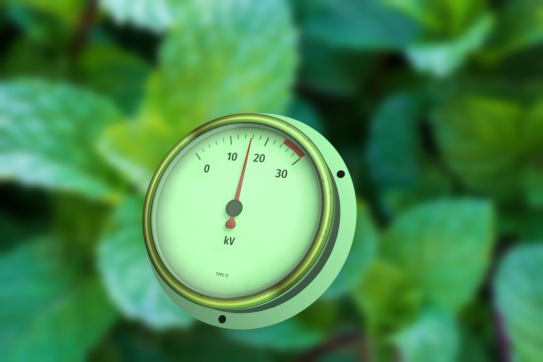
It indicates 16 kV
